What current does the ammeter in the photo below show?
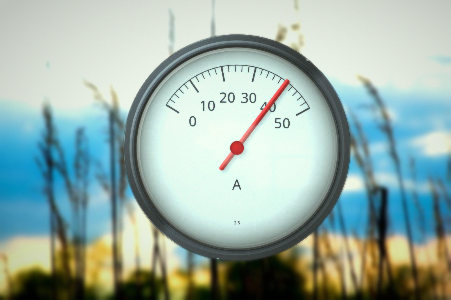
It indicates 40 A
